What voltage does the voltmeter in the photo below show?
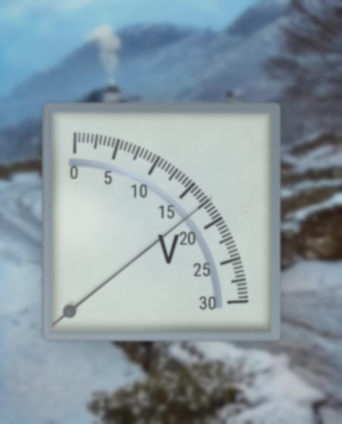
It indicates 17.5 V
